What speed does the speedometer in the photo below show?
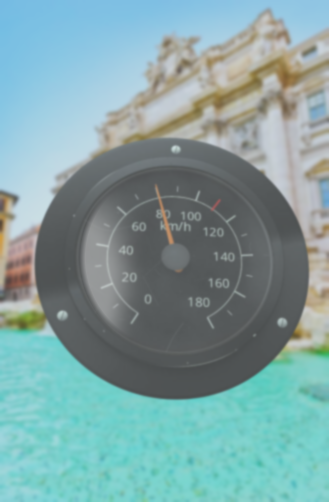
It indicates 80 km/h
